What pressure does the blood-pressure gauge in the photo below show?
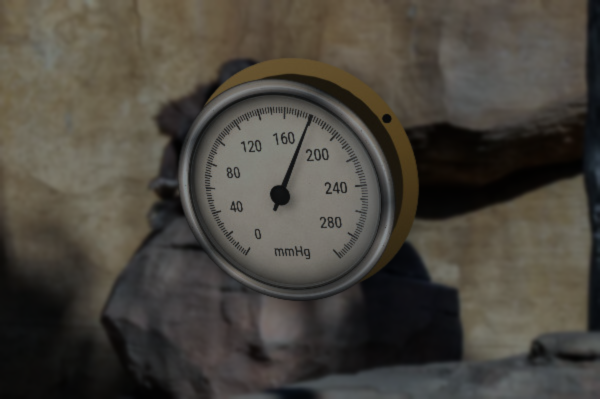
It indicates 180 mmHg
